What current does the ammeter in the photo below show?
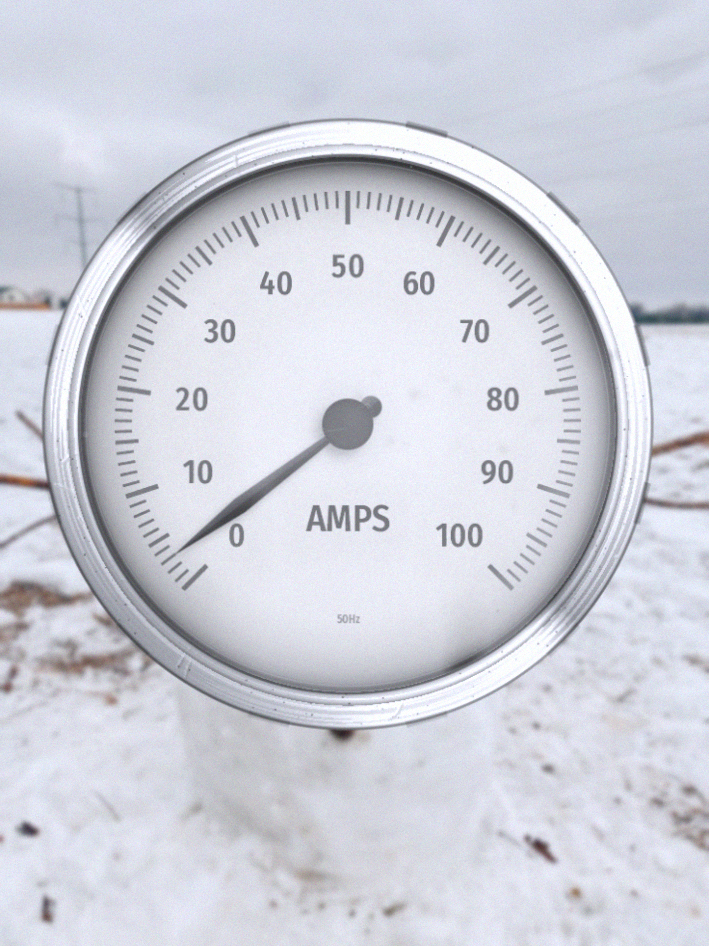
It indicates 3 A
